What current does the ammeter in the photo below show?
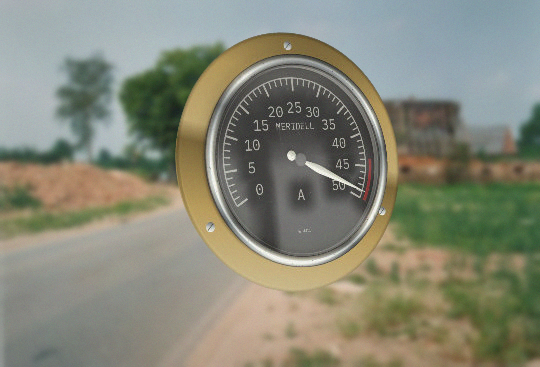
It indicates 49 A
